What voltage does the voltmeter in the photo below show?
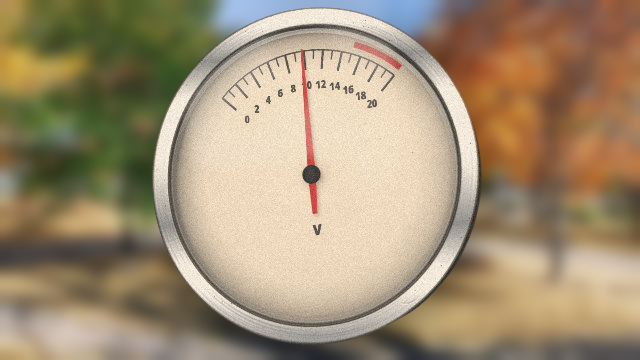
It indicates 10 V
